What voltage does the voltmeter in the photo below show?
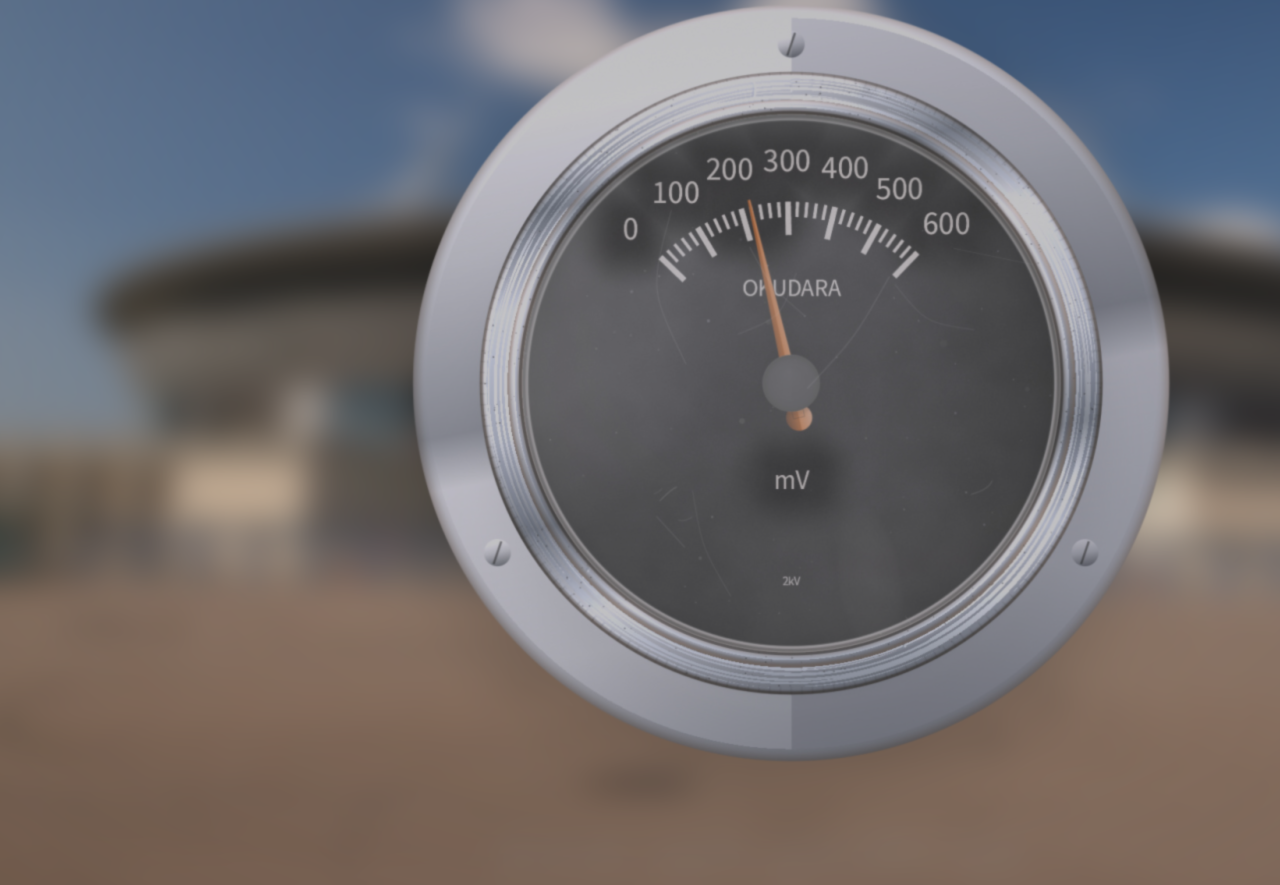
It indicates 220 mV
